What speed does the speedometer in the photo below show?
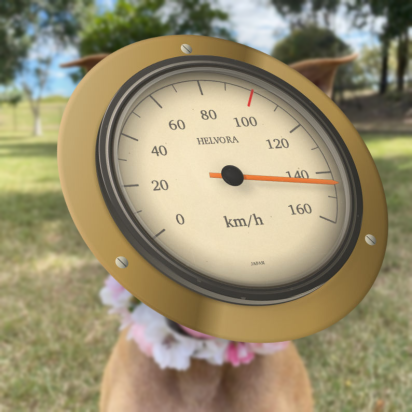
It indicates 145 km/h
